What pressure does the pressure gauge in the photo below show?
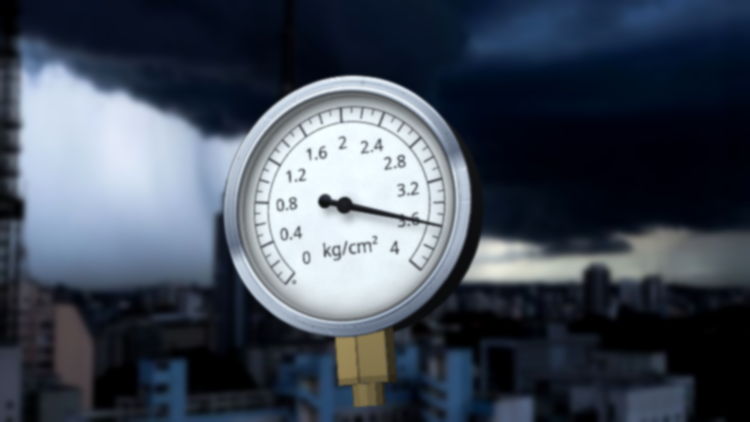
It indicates 3.6 kg/cm²
